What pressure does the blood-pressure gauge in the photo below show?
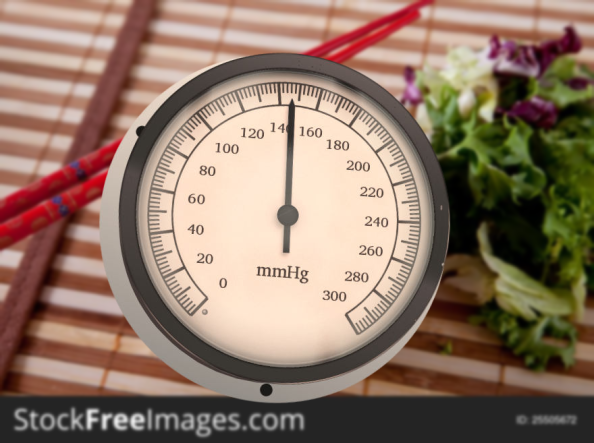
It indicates 146 mmHg
